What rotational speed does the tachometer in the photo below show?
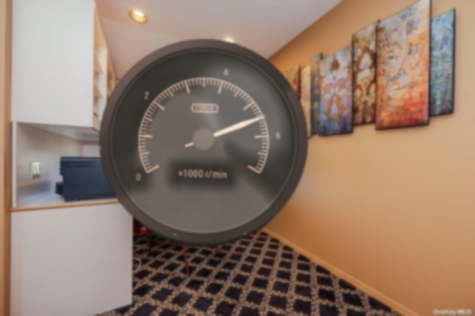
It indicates 5500 rpm
